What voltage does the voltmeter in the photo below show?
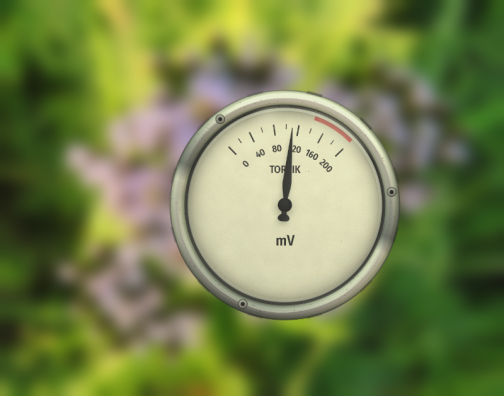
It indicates 110 mV
